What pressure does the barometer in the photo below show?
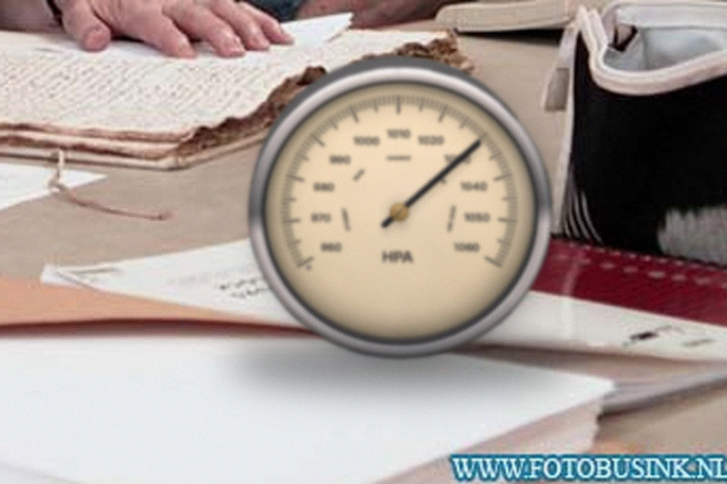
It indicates 1030 hPa
